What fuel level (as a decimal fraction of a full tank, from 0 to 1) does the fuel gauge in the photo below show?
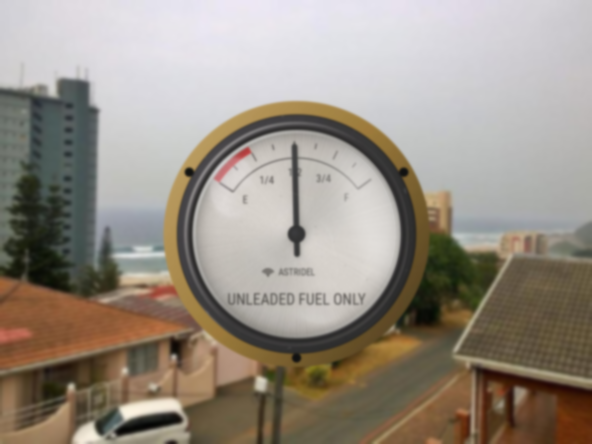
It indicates 0.5
